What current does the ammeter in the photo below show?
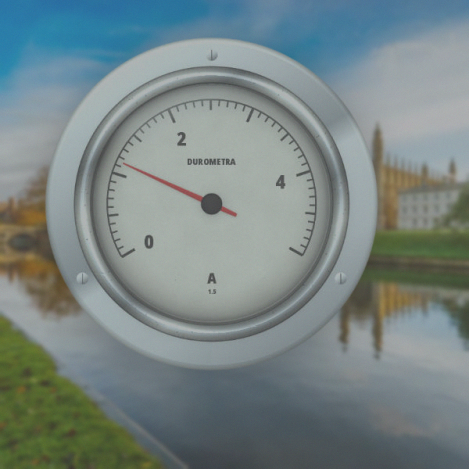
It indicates 1.15 A
